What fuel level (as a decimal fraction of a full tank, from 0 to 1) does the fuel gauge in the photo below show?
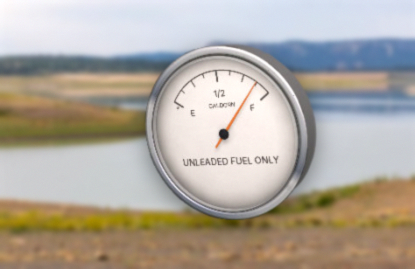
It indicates 0.875
